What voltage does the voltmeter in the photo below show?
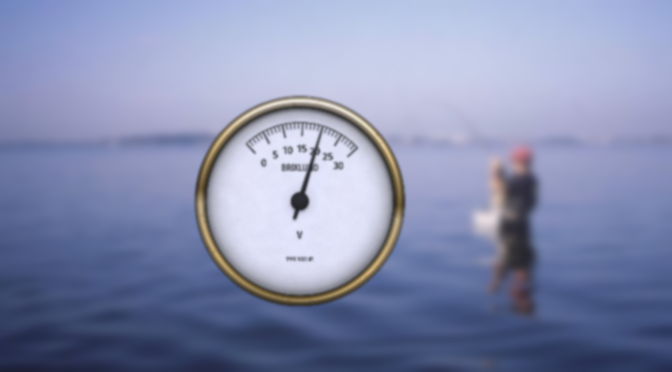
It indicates 20 V
